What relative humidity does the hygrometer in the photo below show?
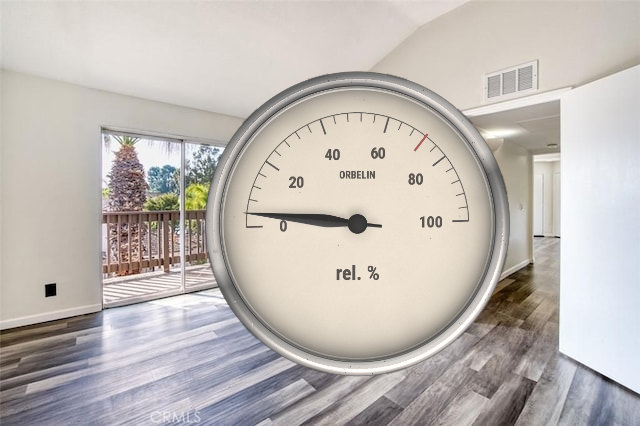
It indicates 4 %
